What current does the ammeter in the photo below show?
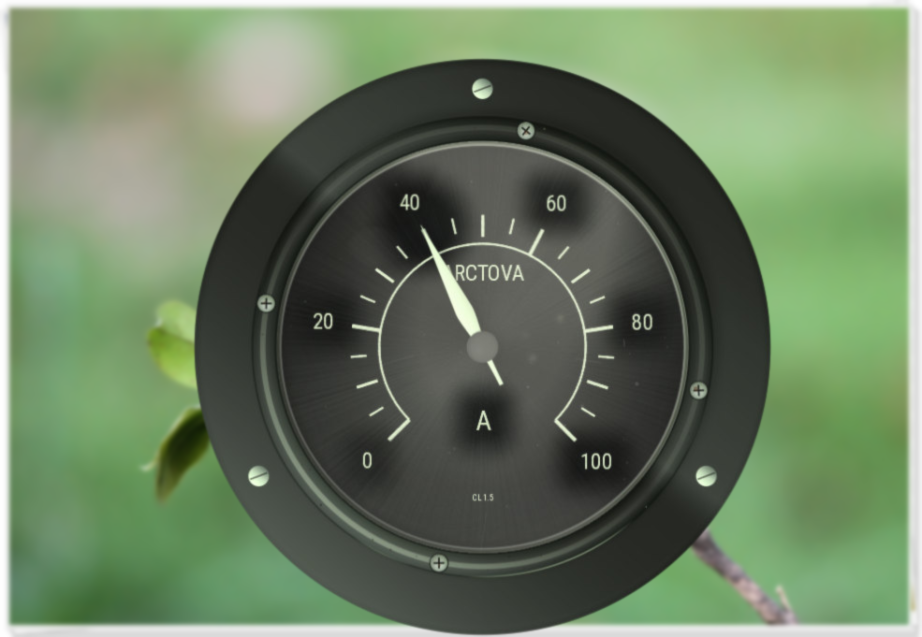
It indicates 40 A
